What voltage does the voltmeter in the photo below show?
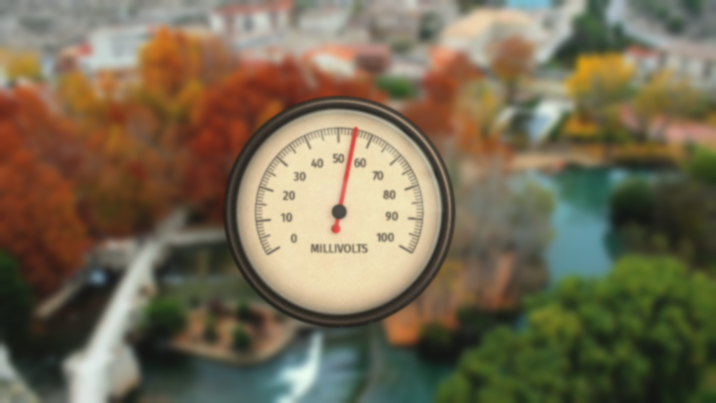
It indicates 55 mV
